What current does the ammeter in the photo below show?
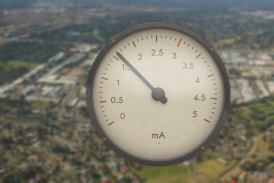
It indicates 1.6 mA
